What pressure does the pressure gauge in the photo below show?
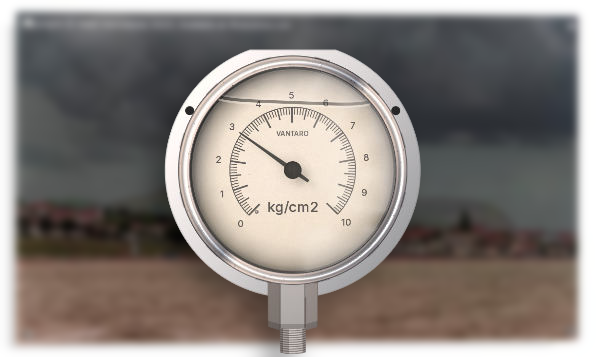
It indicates 3 kg/cm²
